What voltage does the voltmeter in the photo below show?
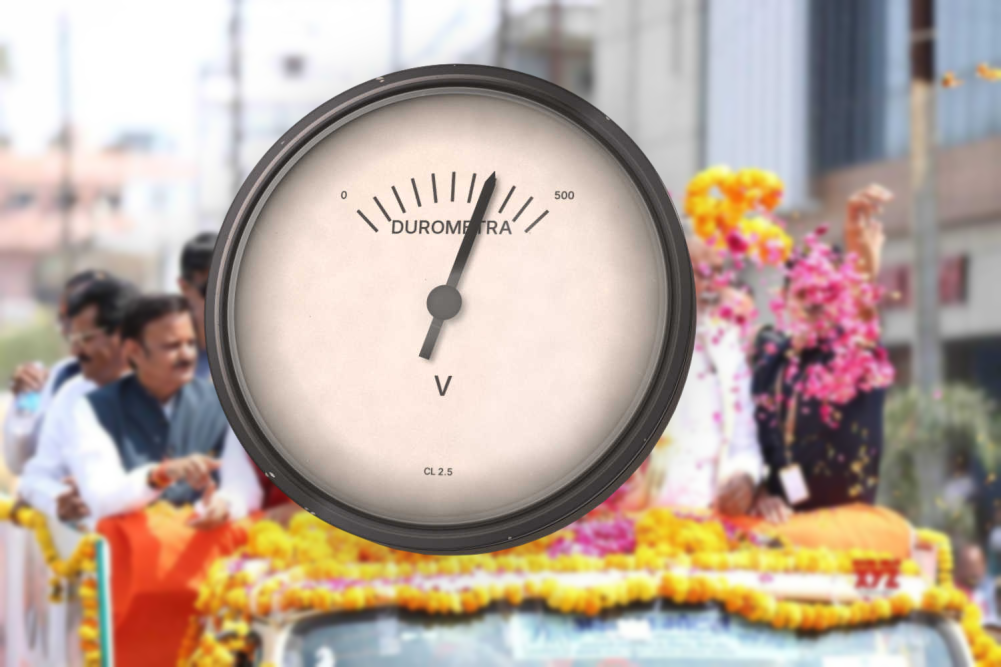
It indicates 350 V
